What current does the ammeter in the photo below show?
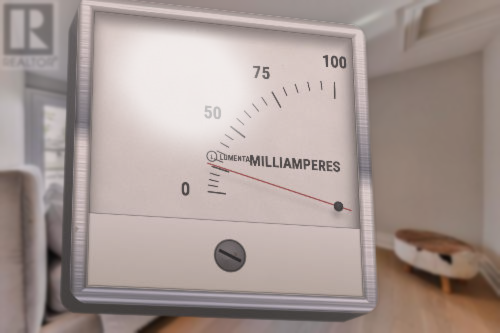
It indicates 25 mA
